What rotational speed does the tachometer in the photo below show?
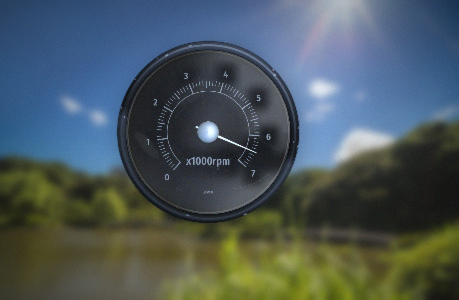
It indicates 6500 rpm
